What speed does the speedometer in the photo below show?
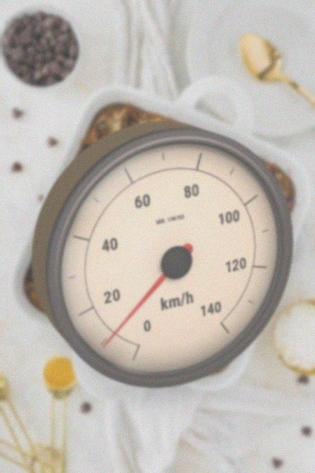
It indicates 10 km/h
